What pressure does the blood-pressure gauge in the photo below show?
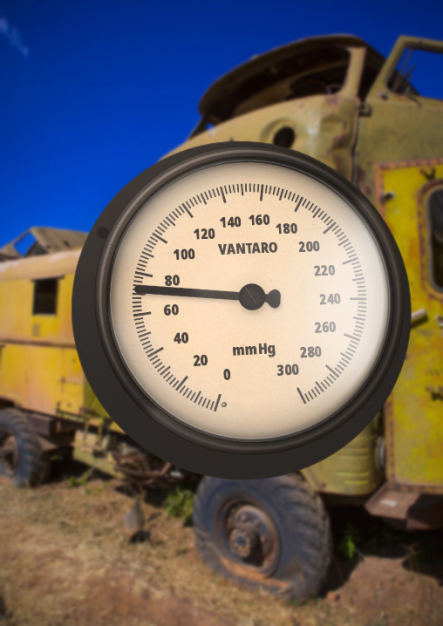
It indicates 72 mmHg
